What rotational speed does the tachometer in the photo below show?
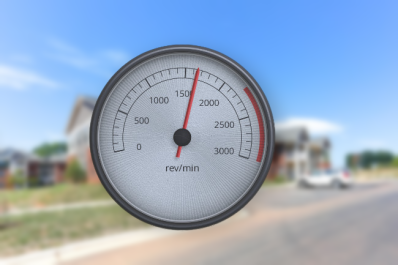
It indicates 1650 rpm
